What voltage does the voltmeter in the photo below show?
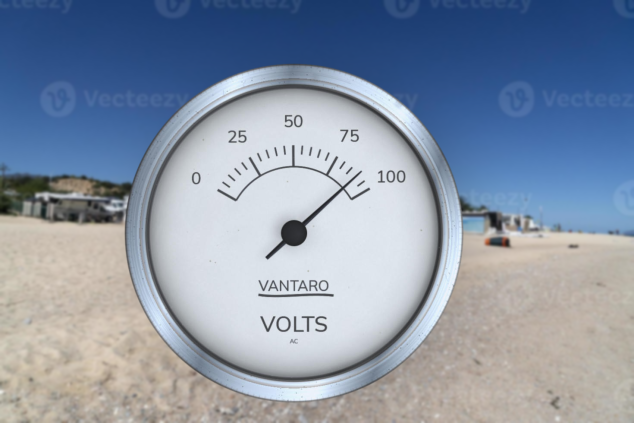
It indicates 90 V
